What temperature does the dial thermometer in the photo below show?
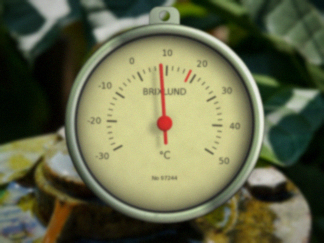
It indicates 8 °C
